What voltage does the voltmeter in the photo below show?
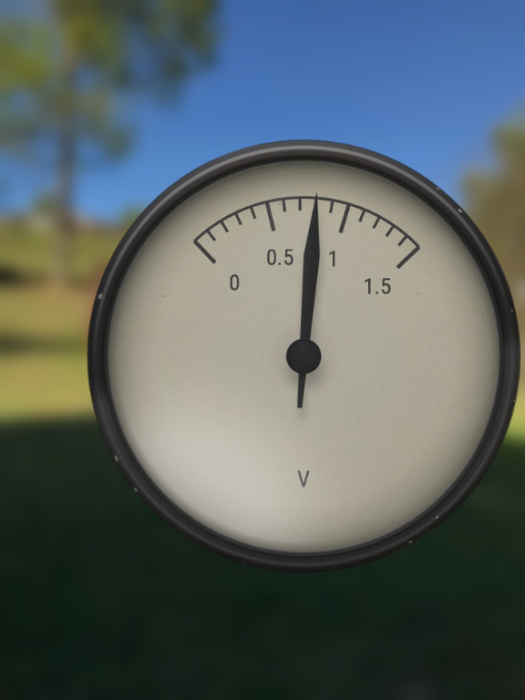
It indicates 0.8 V
